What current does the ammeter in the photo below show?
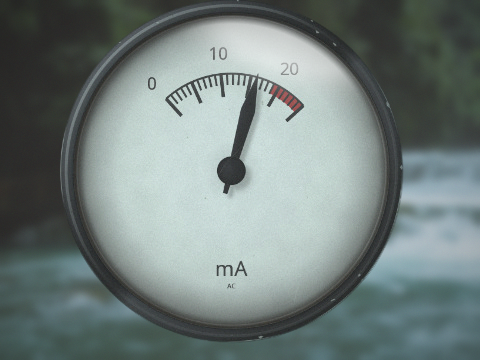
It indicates 16 mA
